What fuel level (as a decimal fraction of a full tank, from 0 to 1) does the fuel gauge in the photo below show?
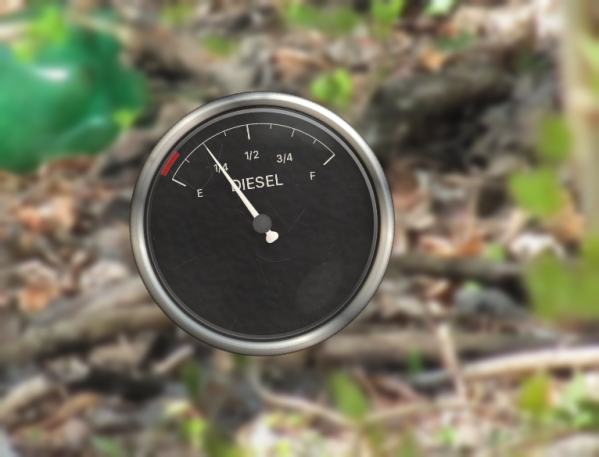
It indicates 0.25
